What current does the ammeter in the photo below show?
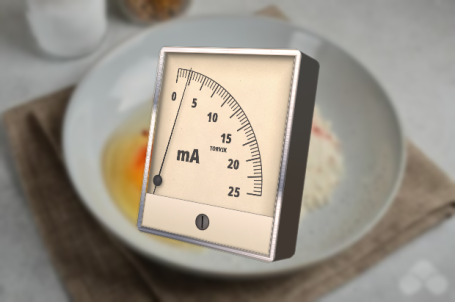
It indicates 2.5 mA
